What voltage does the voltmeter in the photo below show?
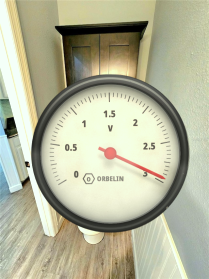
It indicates 2.95 V
